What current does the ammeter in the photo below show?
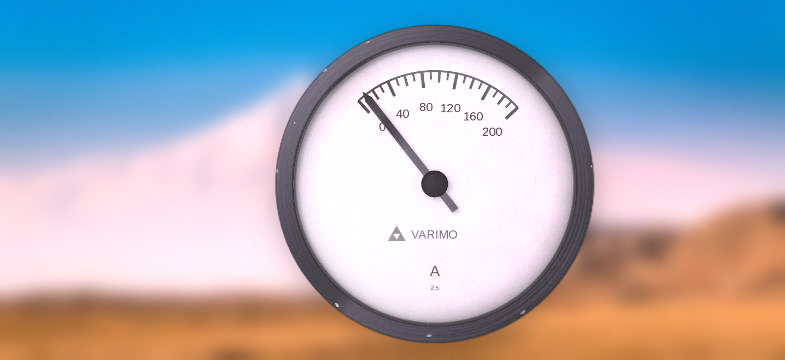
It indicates 10 A
